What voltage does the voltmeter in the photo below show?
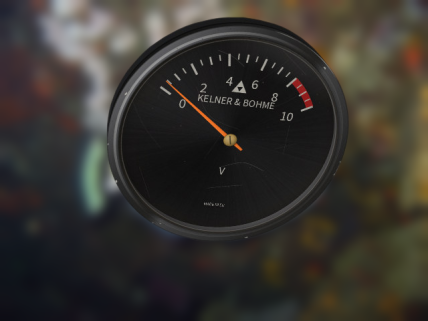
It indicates 0.5 V
